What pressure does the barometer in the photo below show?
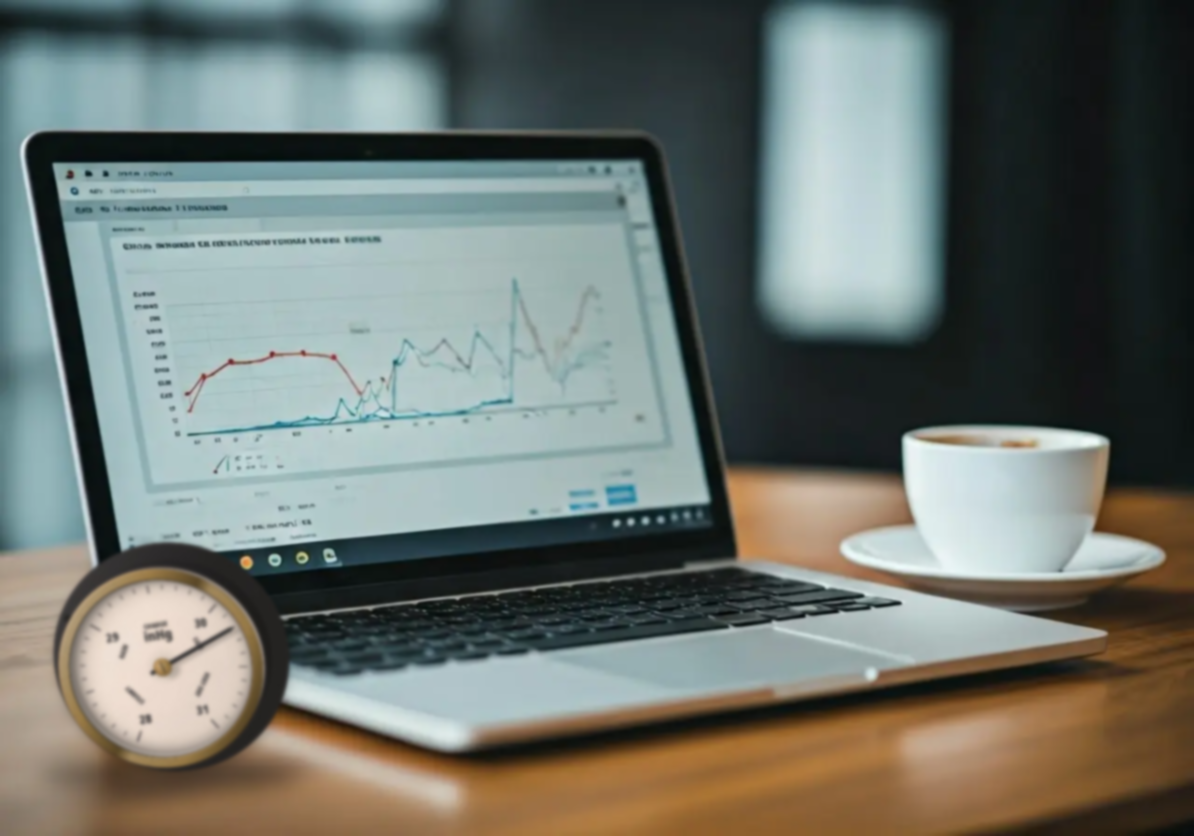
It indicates 30.2 inHg
